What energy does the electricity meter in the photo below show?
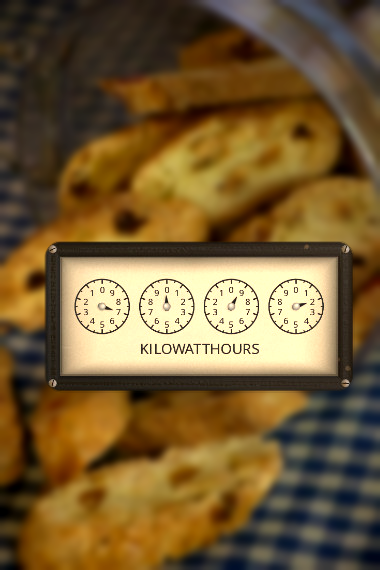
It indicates 6992 kWh
